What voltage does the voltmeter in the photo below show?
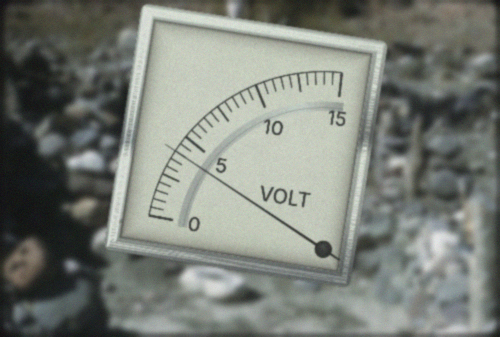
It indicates 4 V
